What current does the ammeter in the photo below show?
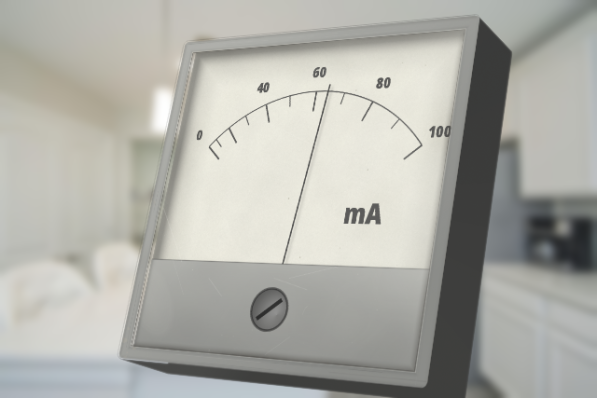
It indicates 65 mA
